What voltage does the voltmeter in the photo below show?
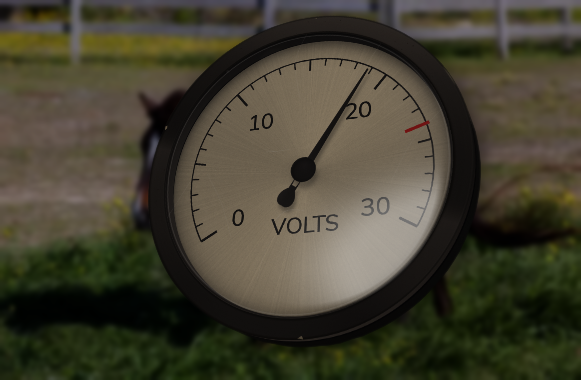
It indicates 19 V
